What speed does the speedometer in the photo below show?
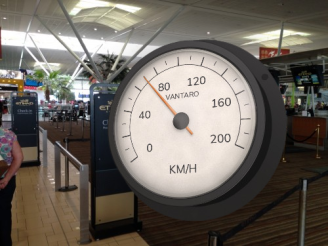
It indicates 70 km/h
